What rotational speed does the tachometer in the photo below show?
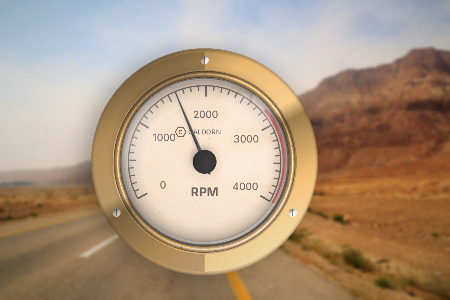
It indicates 1600 rpm
